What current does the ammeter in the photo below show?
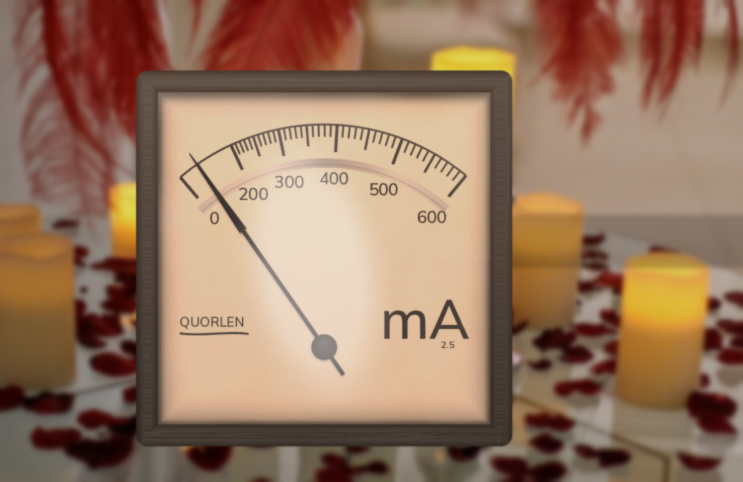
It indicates 100 mA
